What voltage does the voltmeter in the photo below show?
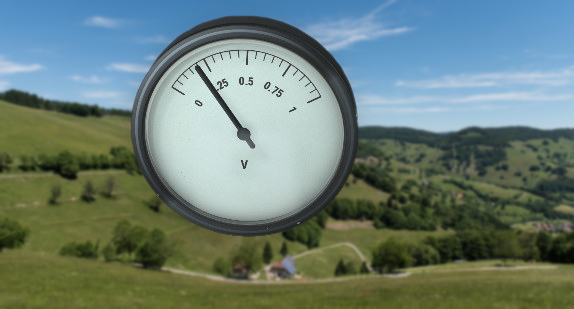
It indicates 0.2 V
